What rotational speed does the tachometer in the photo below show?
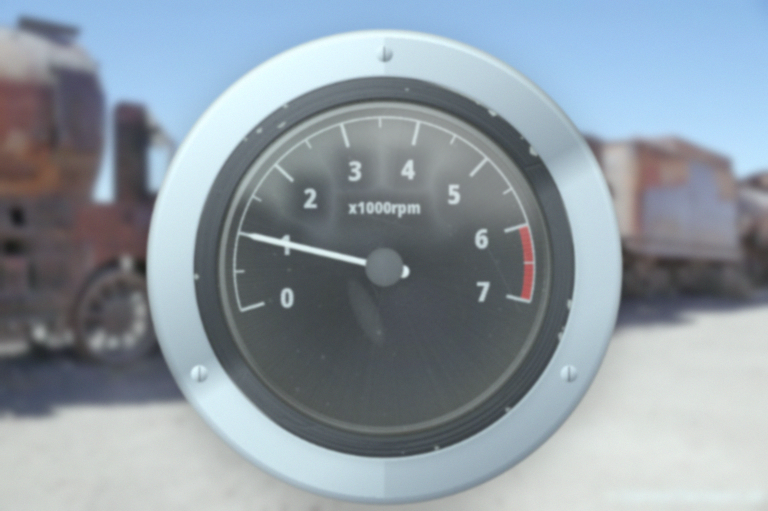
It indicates 1000 rpm
